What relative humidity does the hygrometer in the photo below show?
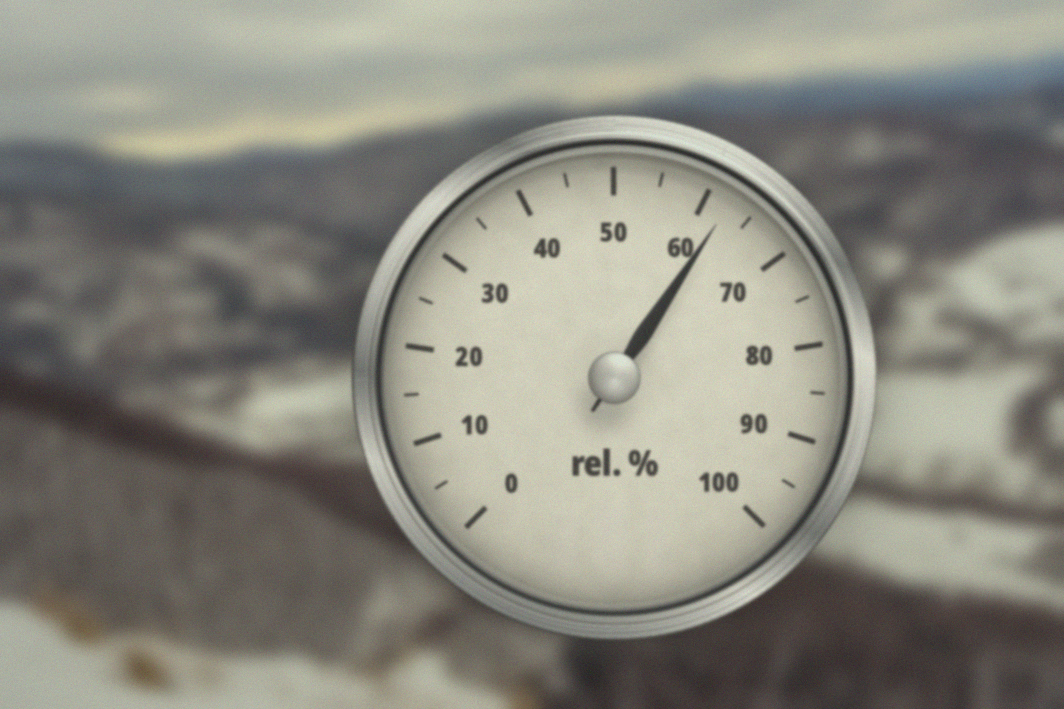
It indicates 62.5 %
